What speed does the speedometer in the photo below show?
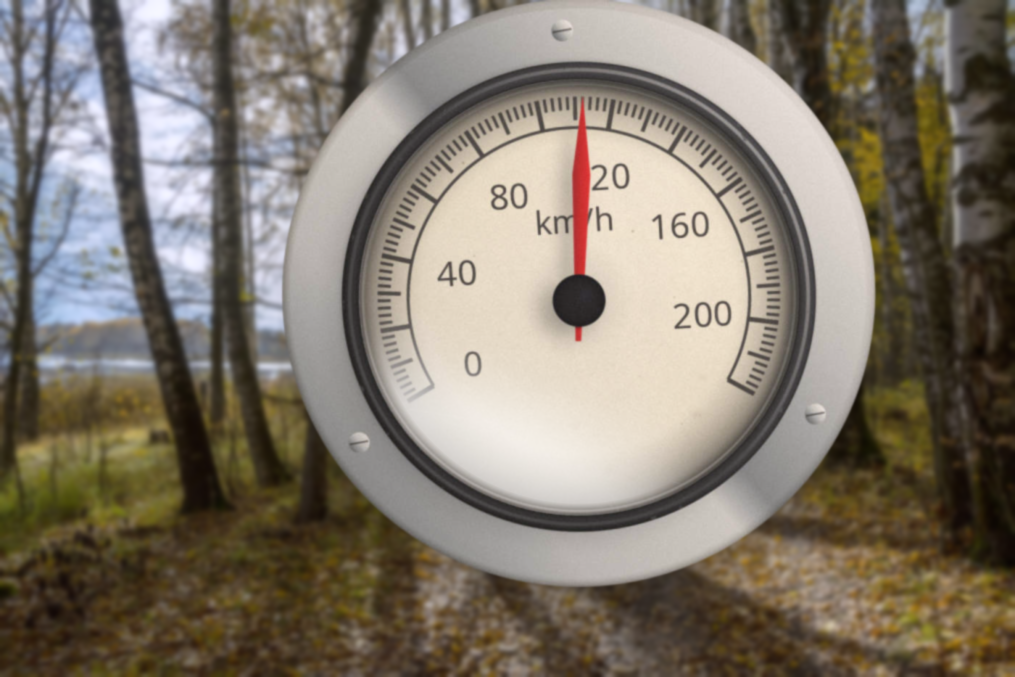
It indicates 112 km/h
